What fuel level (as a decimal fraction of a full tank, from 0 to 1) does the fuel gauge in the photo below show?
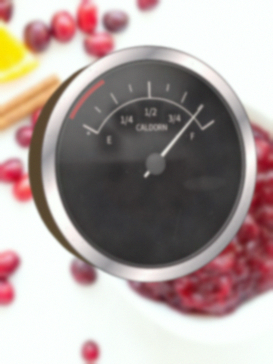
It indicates 0.875
